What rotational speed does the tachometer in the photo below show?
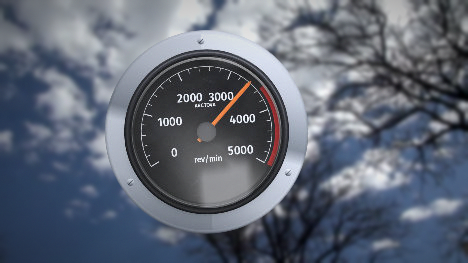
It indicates 3400 rpm
